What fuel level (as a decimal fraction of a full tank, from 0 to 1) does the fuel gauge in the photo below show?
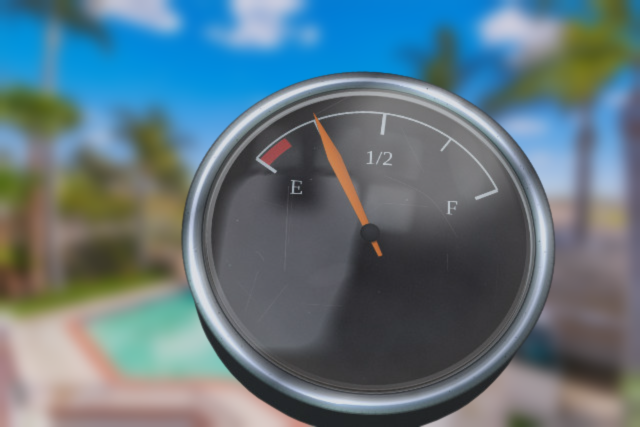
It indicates 0.25
